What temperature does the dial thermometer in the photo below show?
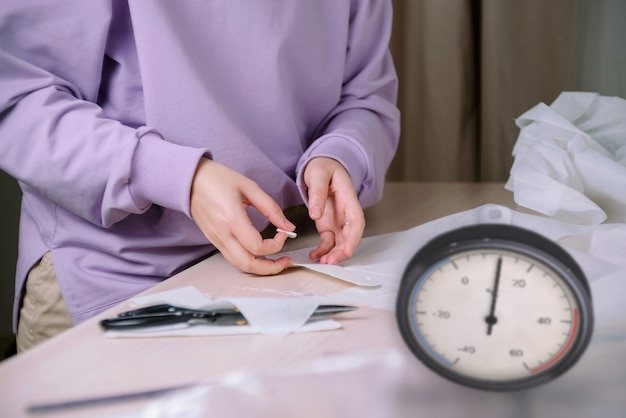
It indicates 12 °C
